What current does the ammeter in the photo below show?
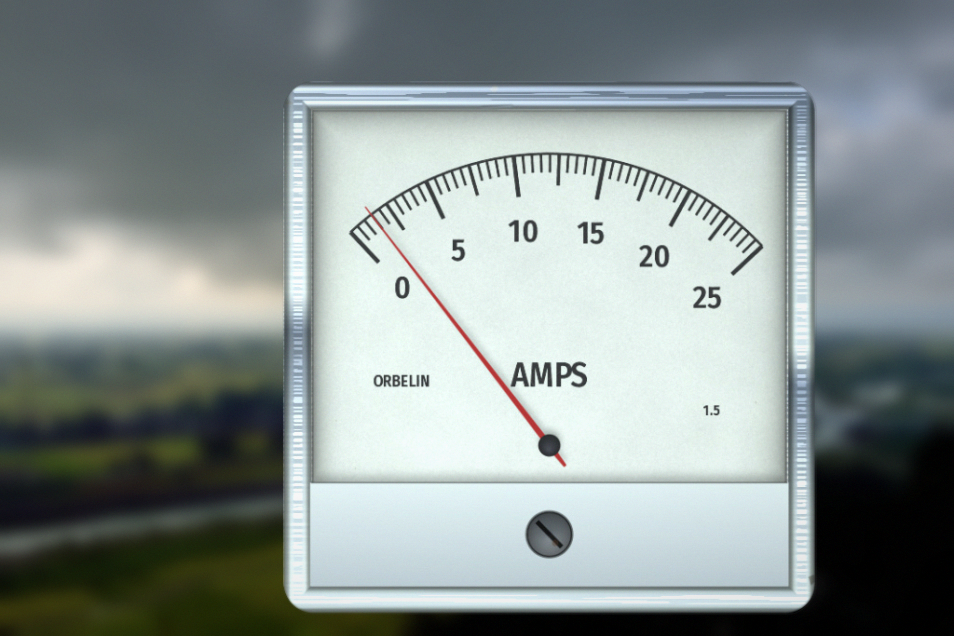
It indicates 1.5 A
